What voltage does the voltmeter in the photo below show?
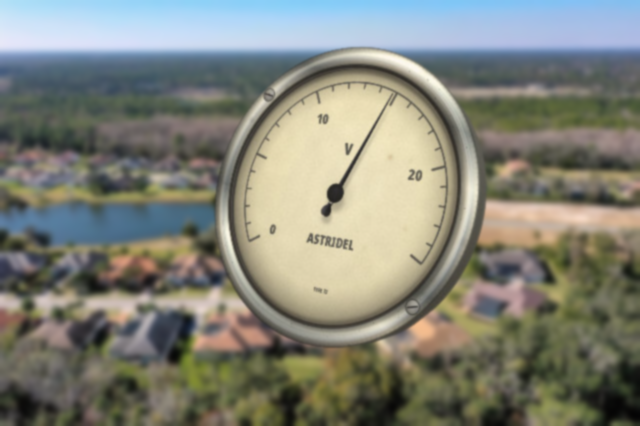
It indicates 15 V
